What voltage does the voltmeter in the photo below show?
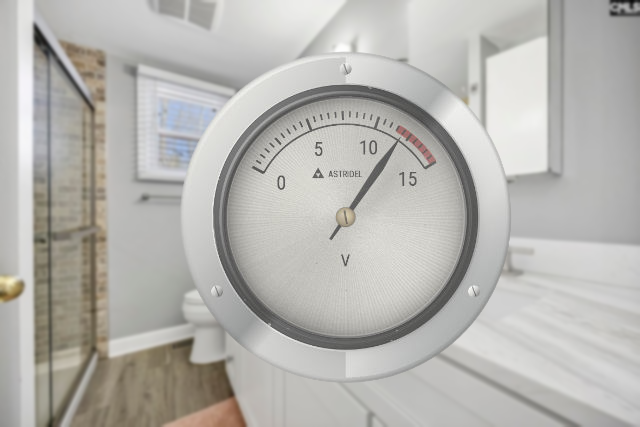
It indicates 12 V
